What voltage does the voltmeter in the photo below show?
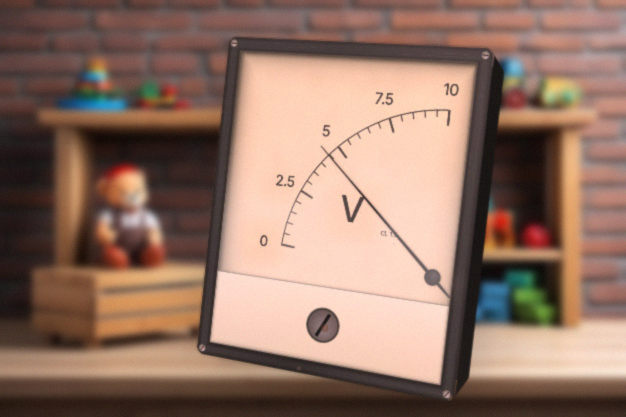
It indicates 4.5 V
